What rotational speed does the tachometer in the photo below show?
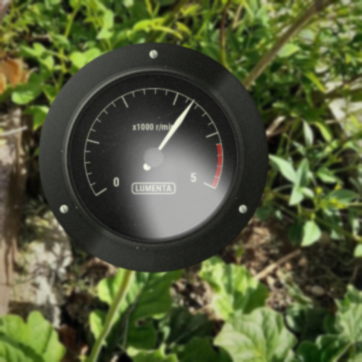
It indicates 3300 rpm
